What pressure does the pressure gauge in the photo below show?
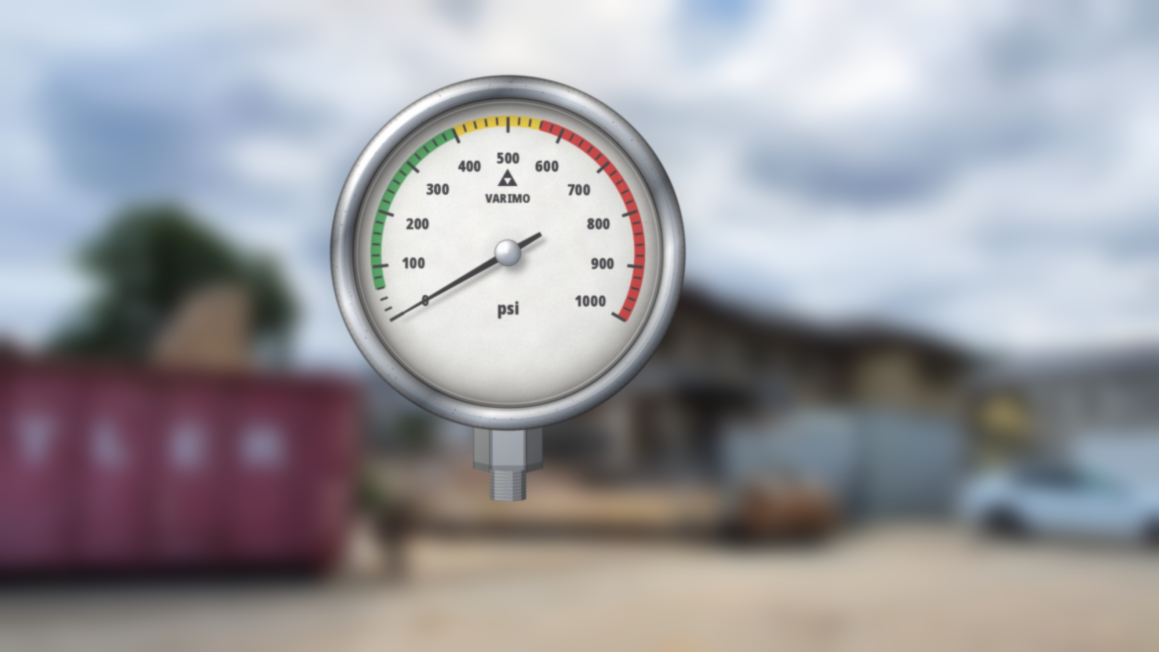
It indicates 0 psi
